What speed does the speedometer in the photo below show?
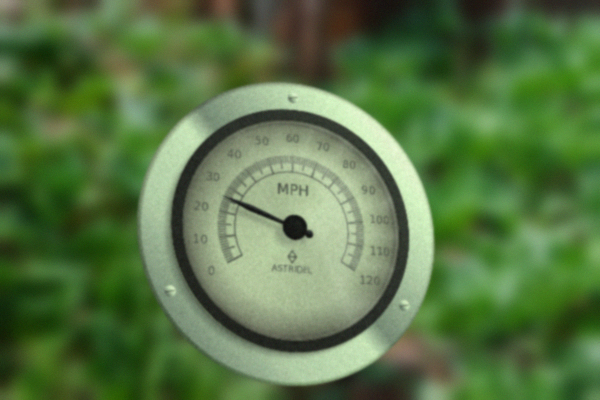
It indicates 25 mph
